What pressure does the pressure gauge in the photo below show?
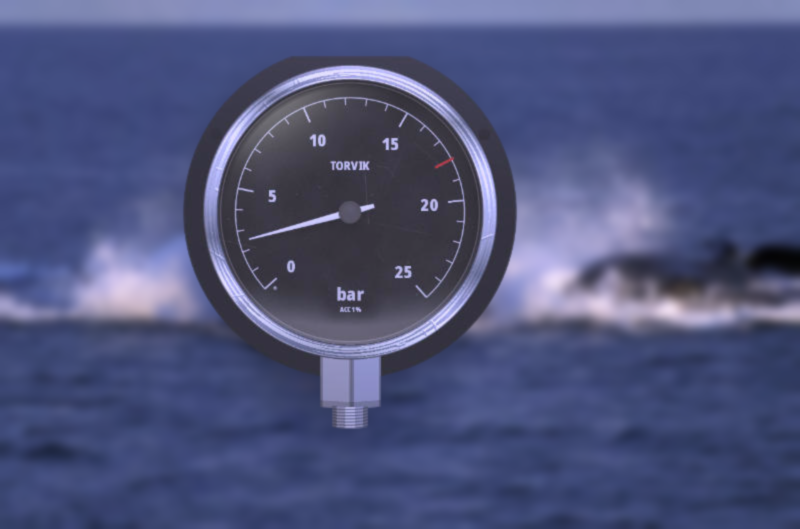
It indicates 2.5 bar
